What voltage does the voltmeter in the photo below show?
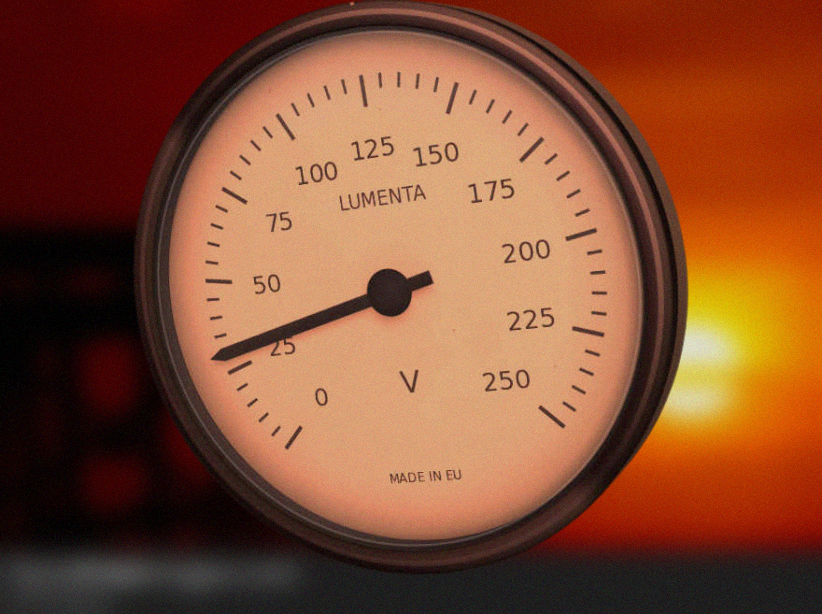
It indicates 30 V
